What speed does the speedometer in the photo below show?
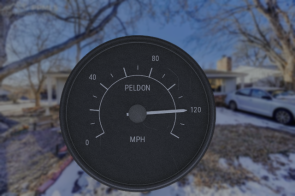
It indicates 120 mph
